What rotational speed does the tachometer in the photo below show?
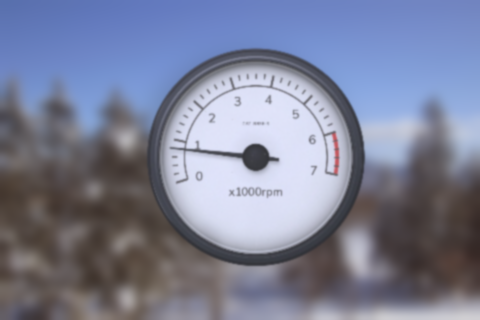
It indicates 800 rpm
